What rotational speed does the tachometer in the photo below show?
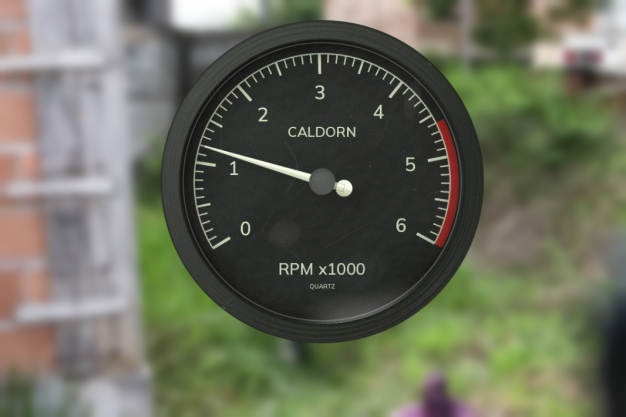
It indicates 1200 rpm
